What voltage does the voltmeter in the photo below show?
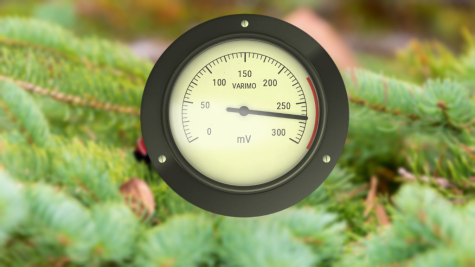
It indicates 270 mV
